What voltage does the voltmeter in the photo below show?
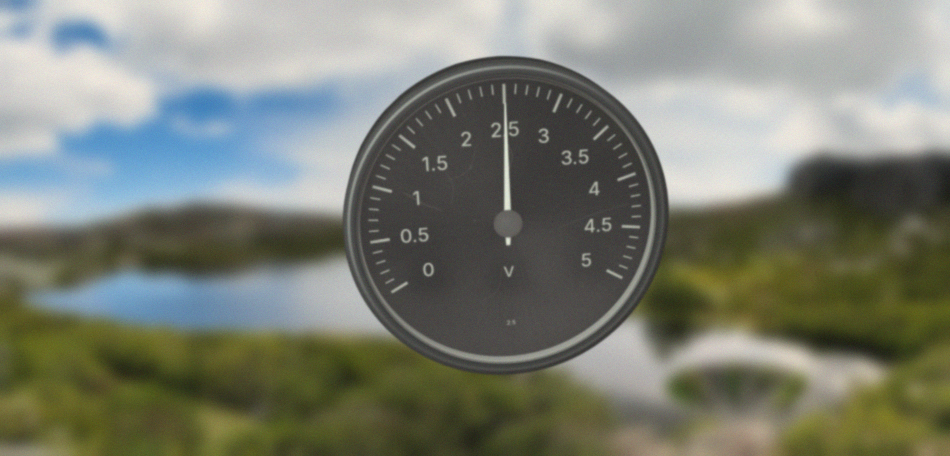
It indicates 2.5 V
